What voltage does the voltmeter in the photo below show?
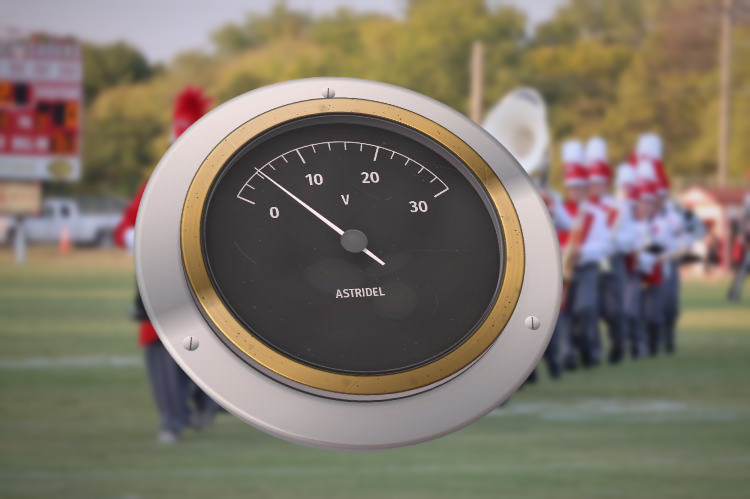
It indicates 4 V
